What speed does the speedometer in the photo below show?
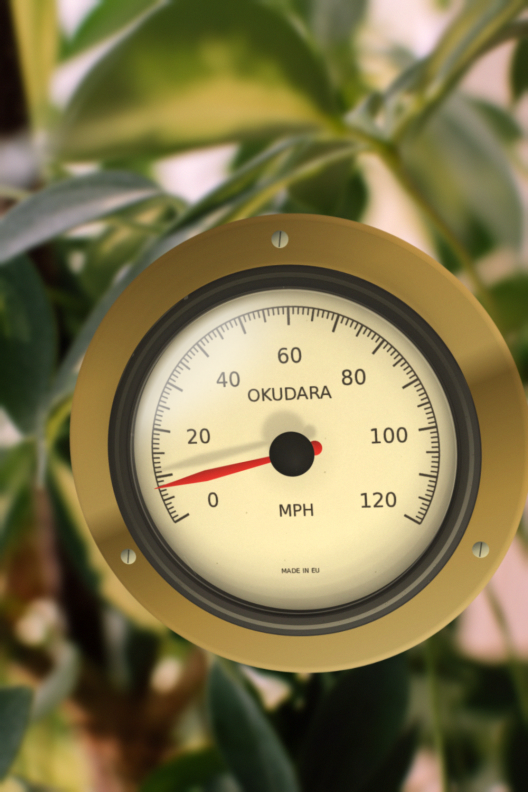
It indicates 8 mph
